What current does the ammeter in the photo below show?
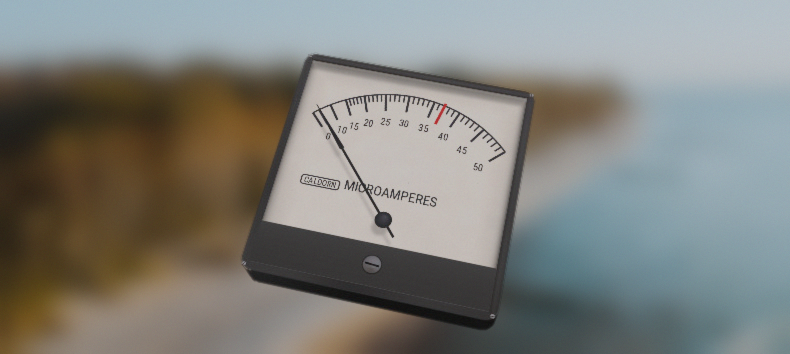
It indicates 5 µA
